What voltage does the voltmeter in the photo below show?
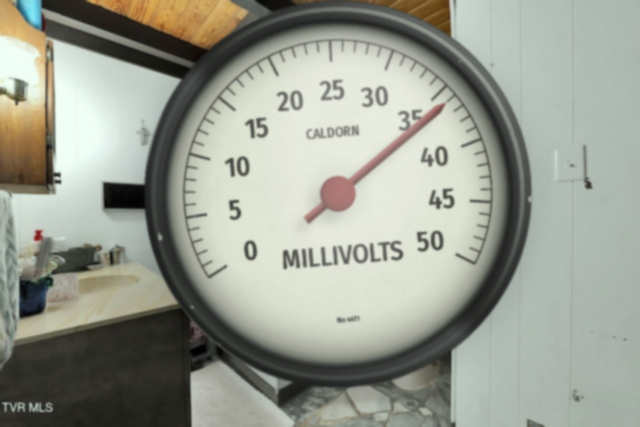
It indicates 36 mV
